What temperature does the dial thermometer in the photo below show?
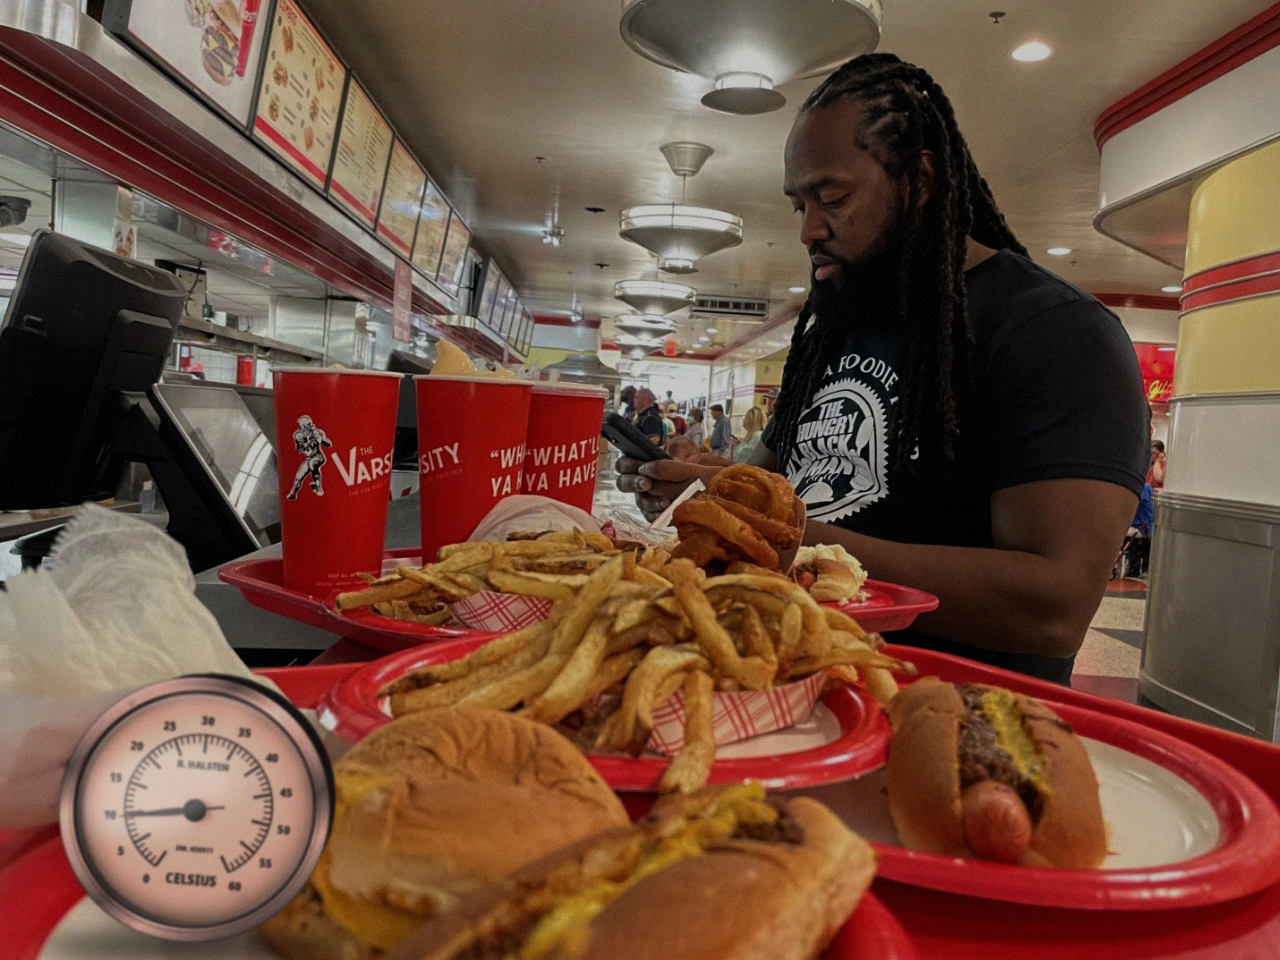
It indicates 10 °C
